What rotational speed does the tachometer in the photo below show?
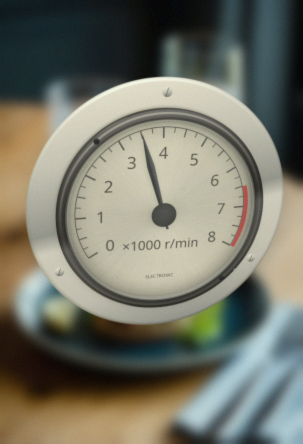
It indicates 3500 rpm
